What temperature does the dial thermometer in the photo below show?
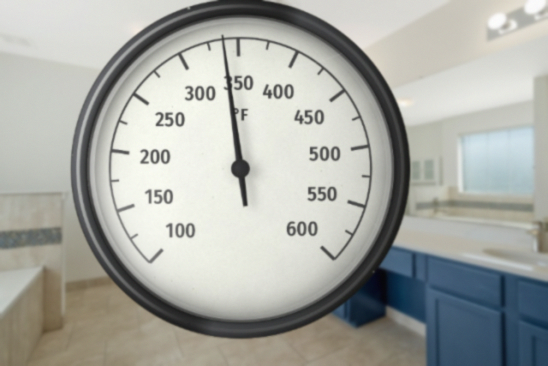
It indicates 337.5 °F
